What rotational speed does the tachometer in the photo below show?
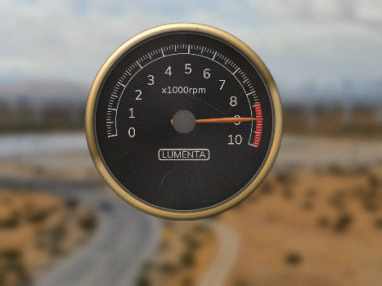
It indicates 9000 rpm
